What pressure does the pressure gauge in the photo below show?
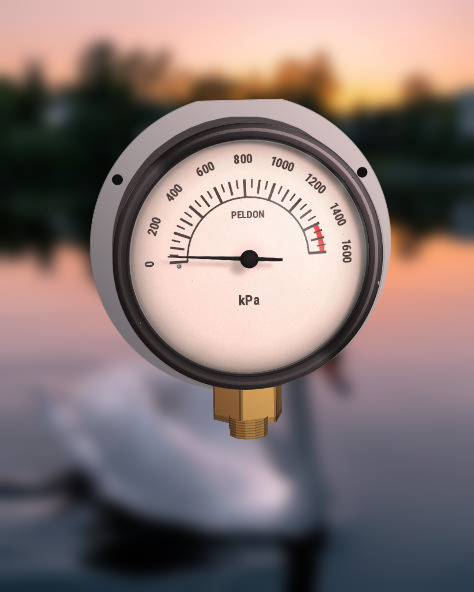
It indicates 50 kPa
